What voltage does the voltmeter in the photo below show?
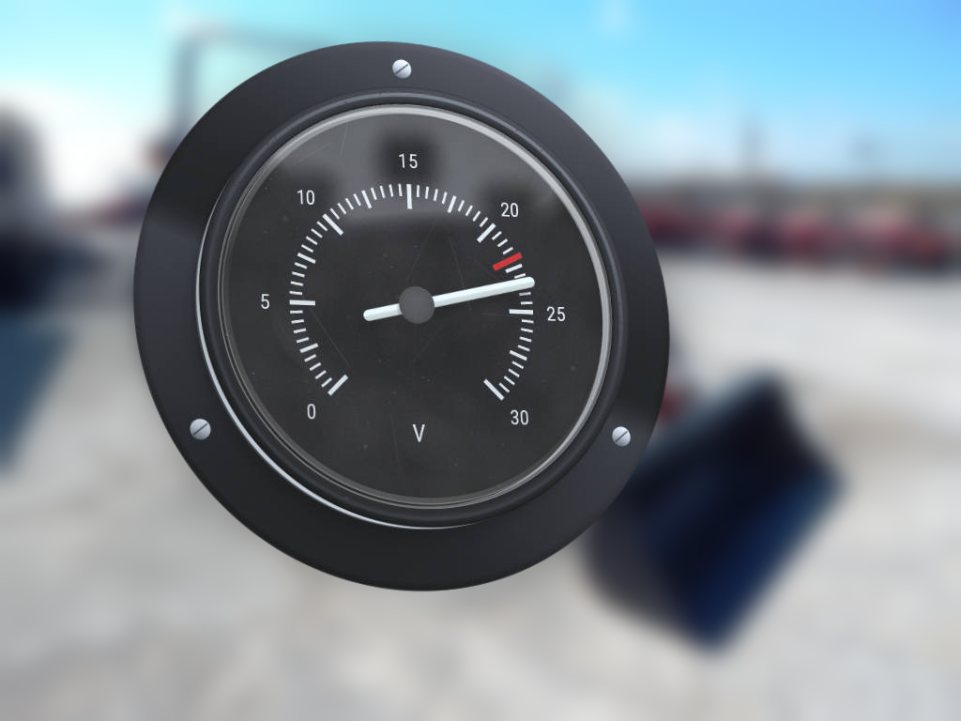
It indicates 23.5 V
